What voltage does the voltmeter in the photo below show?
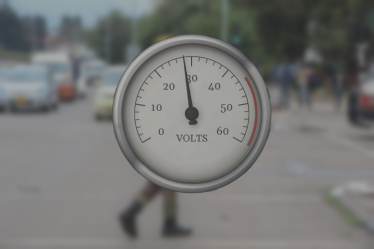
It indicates 28 V
